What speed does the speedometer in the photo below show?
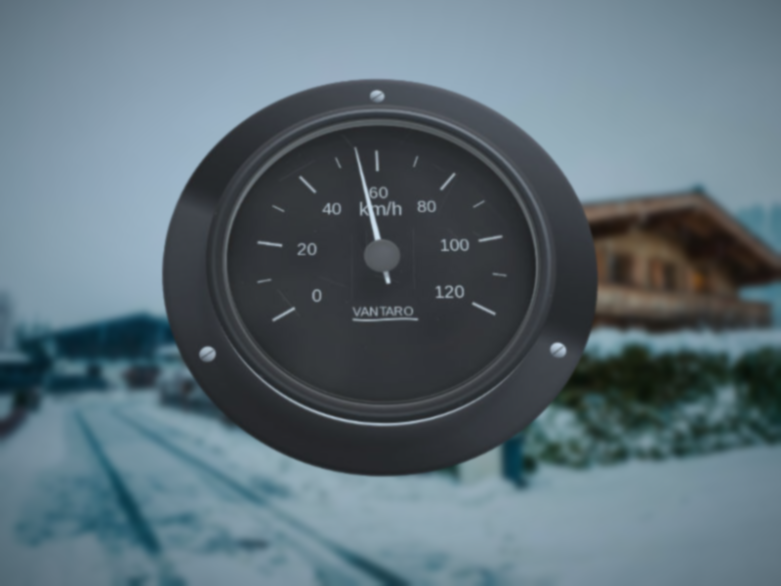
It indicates 55 km/h
